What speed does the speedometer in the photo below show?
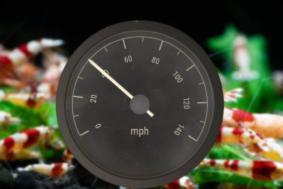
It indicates 40 mph
